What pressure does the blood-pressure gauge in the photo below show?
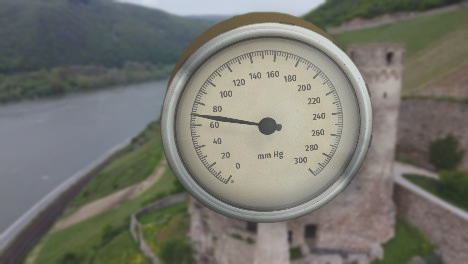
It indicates 70 mmHg
